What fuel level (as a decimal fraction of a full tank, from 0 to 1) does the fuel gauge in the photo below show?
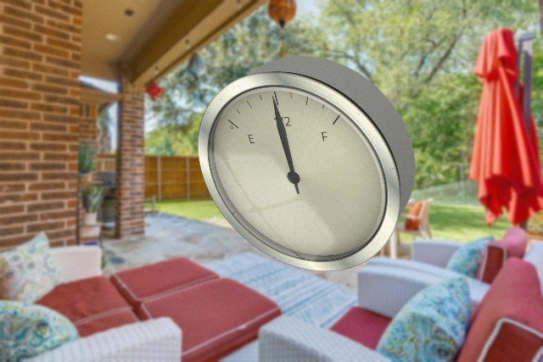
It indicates 0.5
